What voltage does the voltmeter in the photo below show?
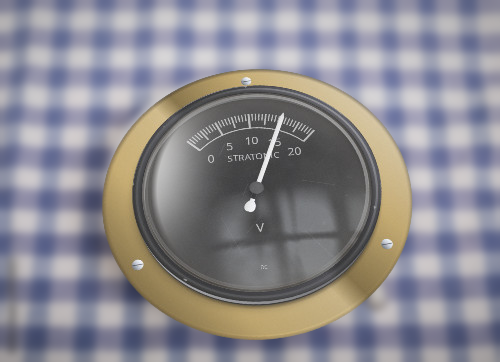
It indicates 15 V
